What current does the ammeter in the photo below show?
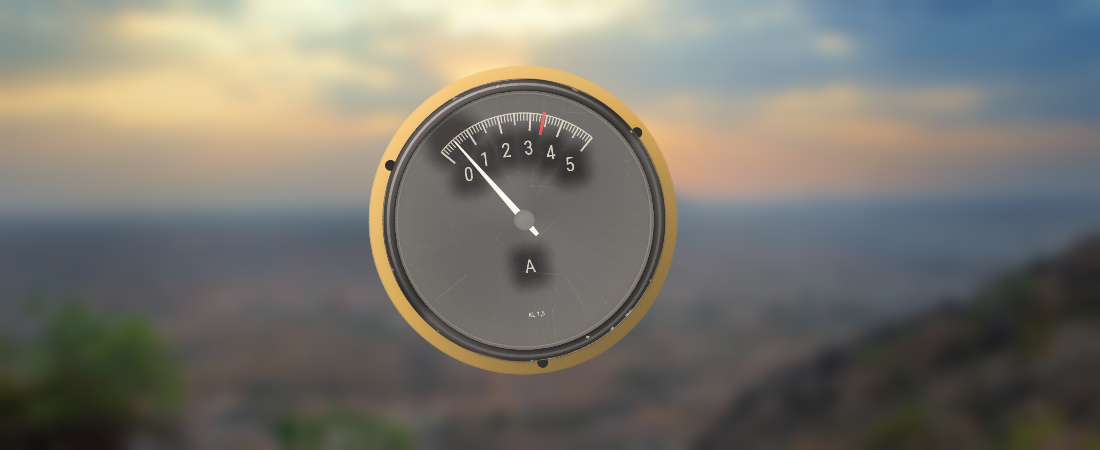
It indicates 0.5 A
